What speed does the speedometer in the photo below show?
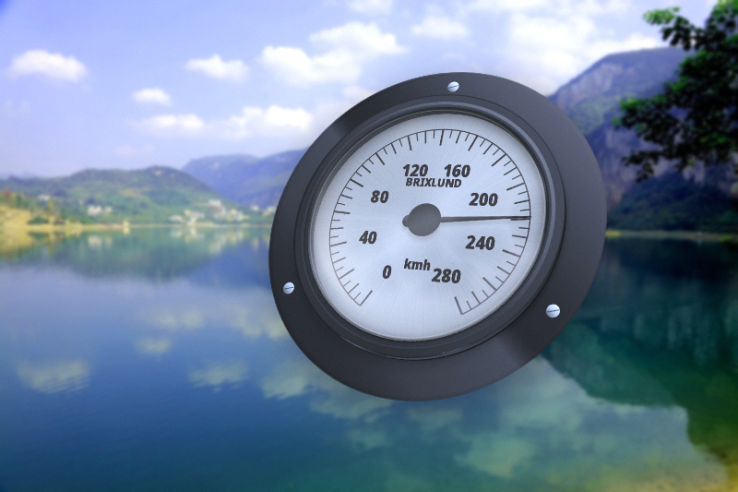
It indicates 220 km/h
